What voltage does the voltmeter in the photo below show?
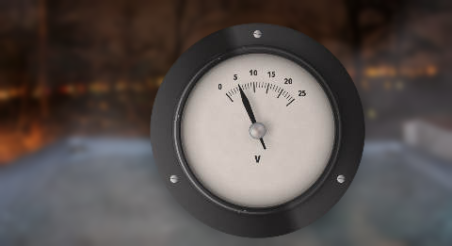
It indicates 5 V
